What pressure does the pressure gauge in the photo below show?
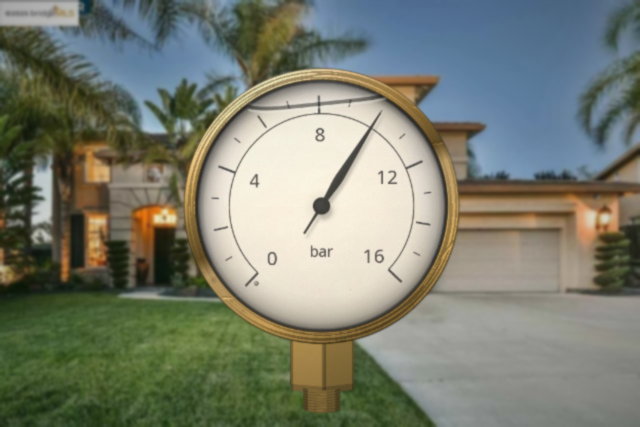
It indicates 10 bar
